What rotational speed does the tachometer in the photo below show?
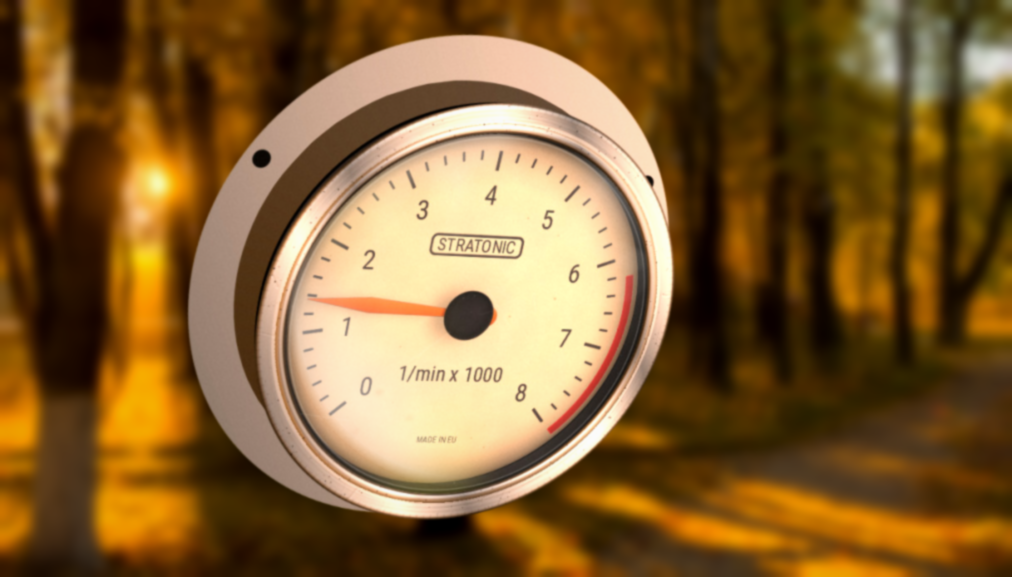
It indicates 1400 rpm
